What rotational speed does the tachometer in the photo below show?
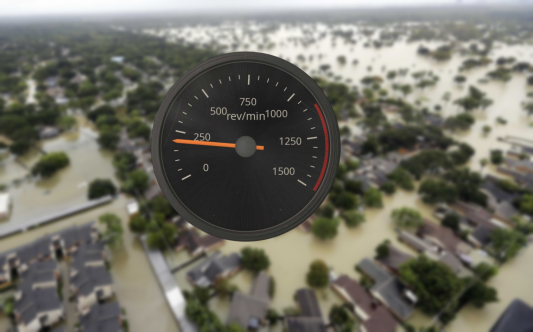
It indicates 200 rpm
